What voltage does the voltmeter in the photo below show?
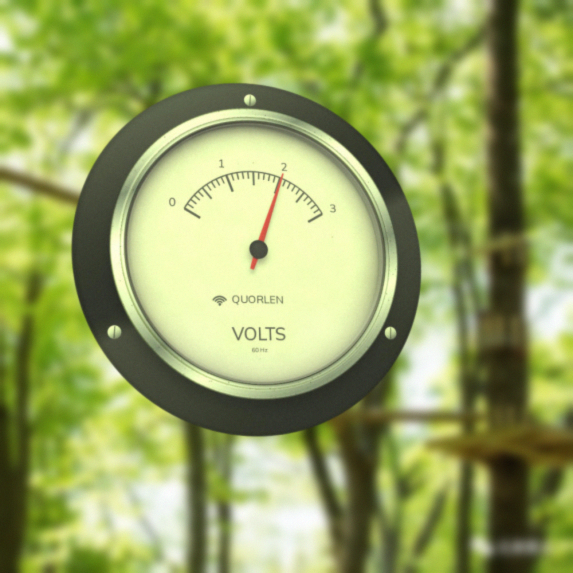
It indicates 2 V
